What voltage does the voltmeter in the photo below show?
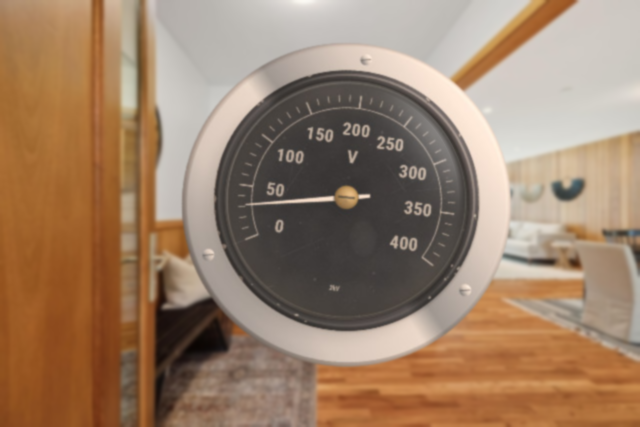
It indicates 30 V
